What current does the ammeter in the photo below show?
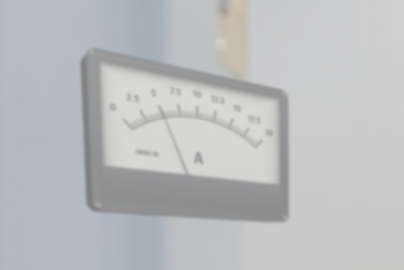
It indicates 5 A
